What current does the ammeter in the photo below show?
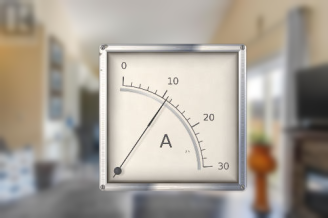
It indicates 11 A
